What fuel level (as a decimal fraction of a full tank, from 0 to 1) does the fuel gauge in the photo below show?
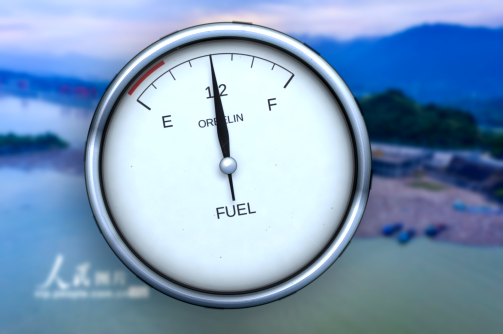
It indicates 0.5
